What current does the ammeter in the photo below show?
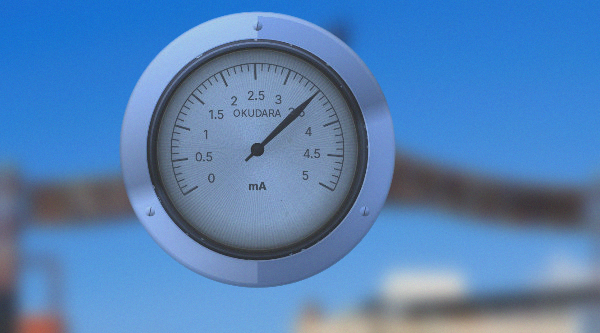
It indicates 3.5 mA
